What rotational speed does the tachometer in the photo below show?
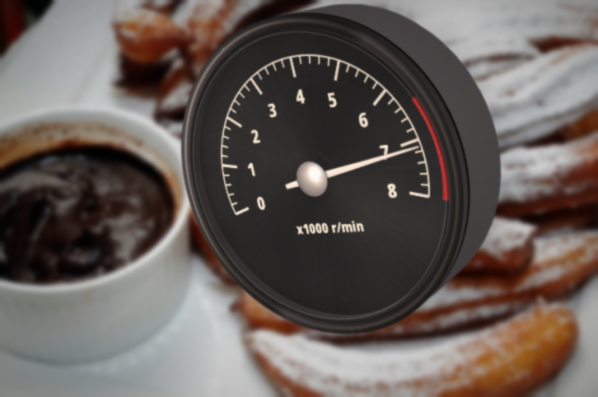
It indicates 7100 rpm
